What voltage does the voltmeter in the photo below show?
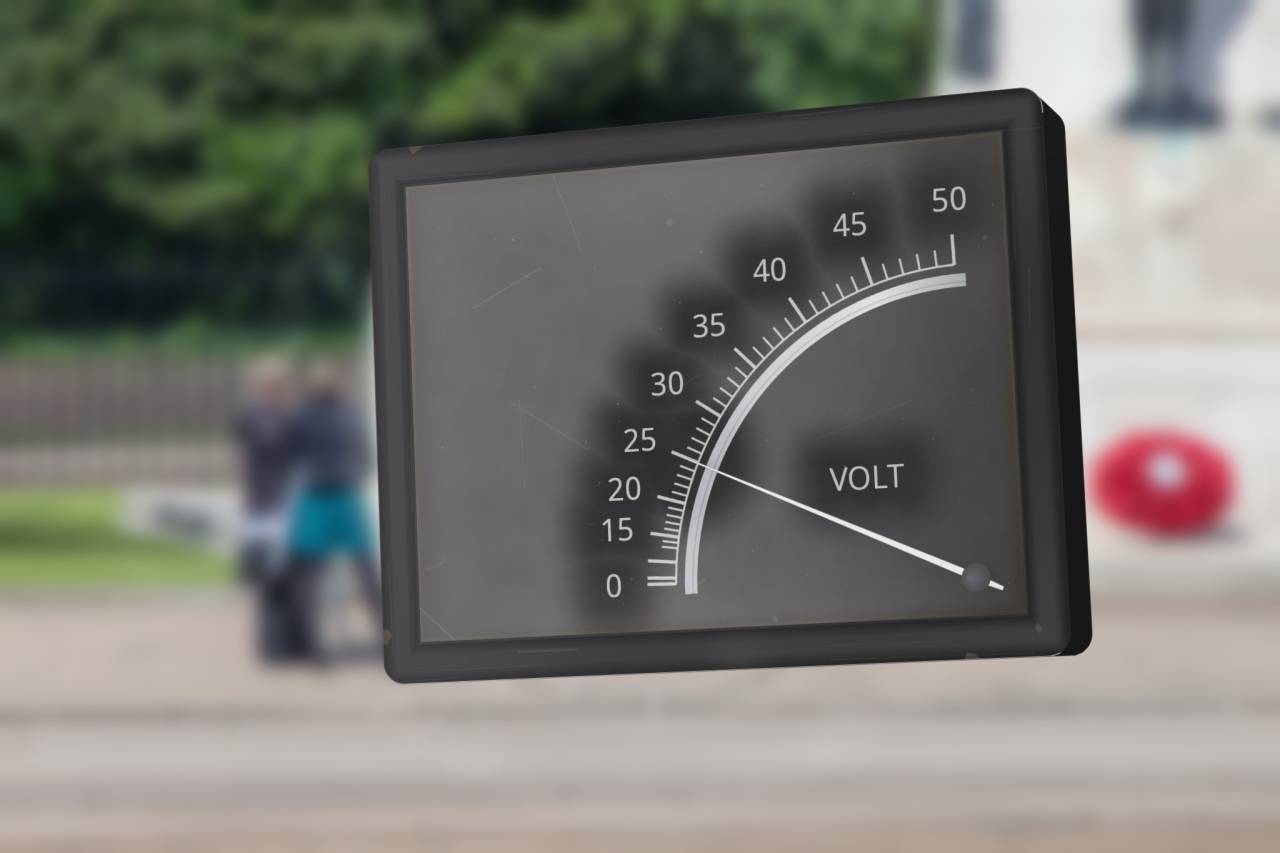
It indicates 25 V
